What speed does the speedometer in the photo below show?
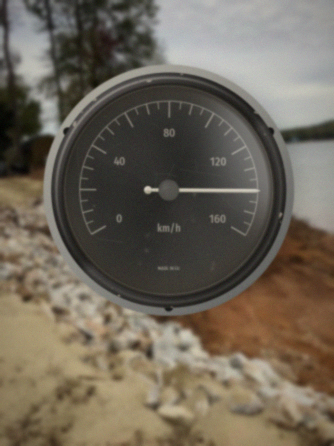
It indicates 140 km/h
